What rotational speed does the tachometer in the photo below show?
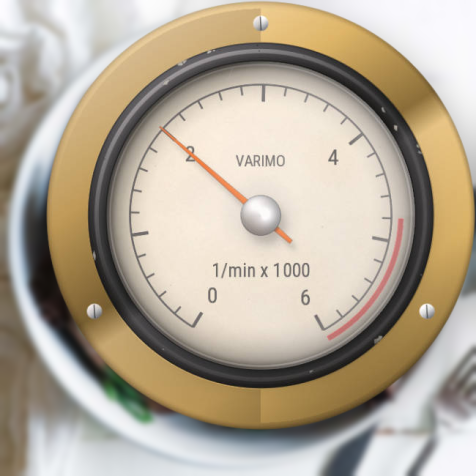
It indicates 2000 rpm
